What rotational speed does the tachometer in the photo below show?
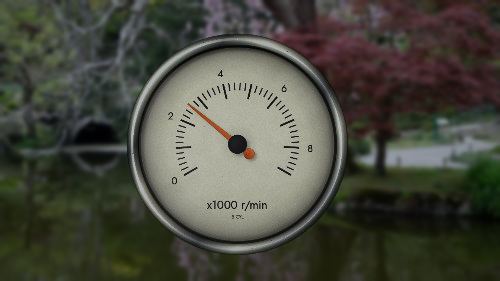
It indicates 2600 rpm
